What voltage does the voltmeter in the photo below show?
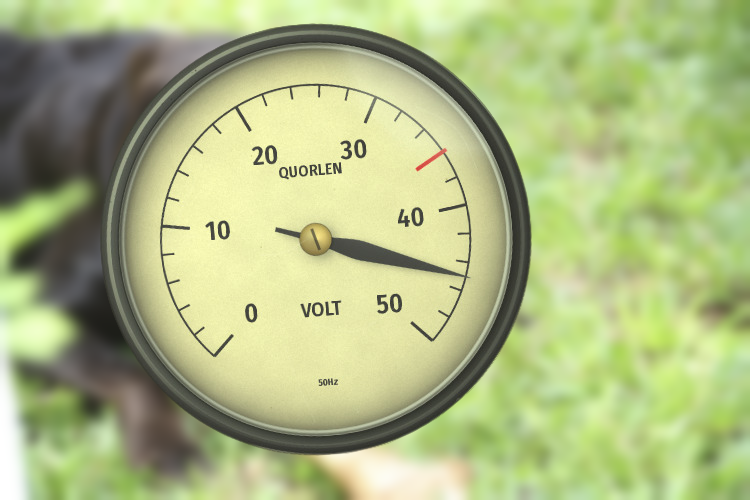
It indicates 45 V
